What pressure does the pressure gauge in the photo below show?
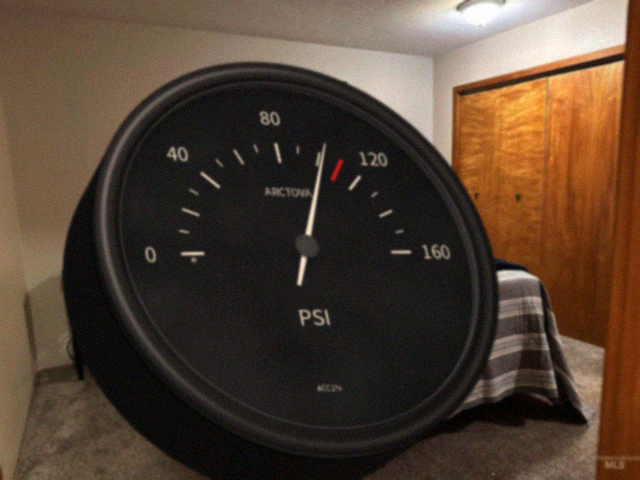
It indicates 100 psi
